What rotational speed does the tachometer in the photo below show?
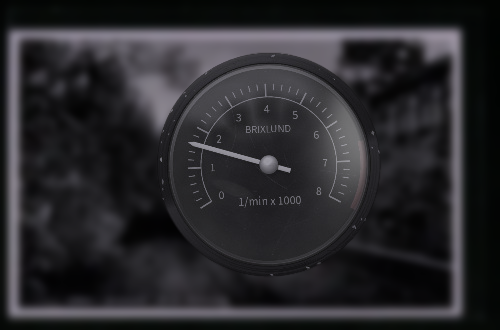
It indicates 1600 rpm
